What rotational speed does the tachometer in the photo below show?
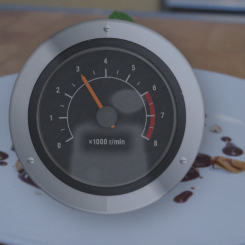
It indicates 3000 rpm
